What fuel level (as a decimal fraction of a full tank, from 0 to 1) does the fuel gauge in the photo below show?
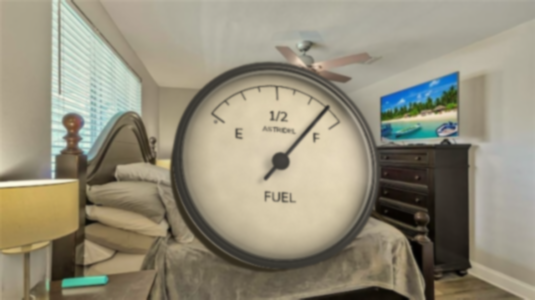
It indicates 0.875
